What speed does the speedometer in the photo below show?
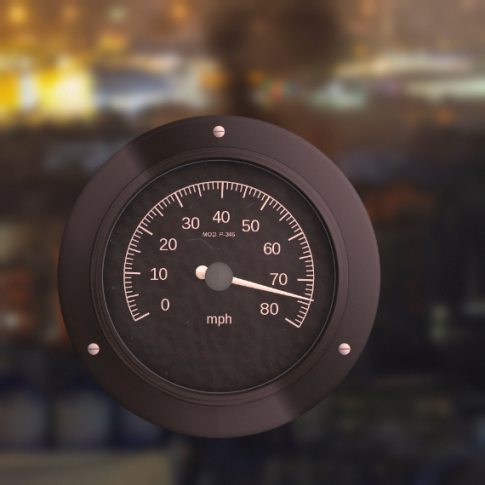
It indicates 74 mph
